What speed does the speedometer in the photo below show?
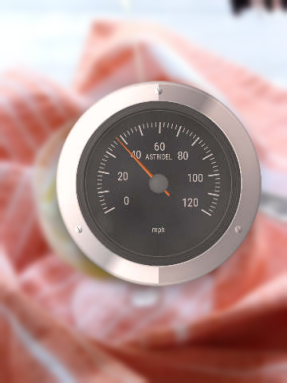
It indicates 38 mph
